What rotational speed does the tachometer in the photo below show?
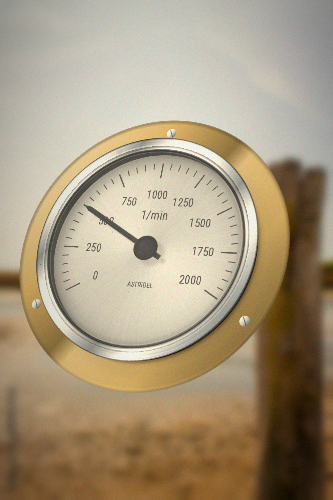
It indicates 500 rpm
